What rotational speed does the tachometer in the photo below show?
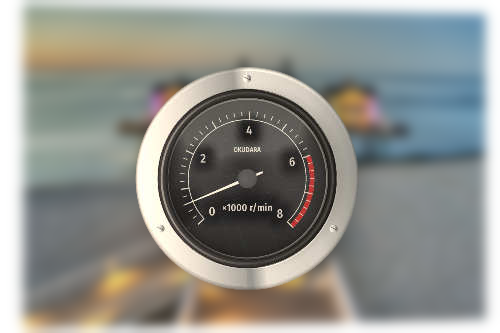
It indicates 600 rpm
